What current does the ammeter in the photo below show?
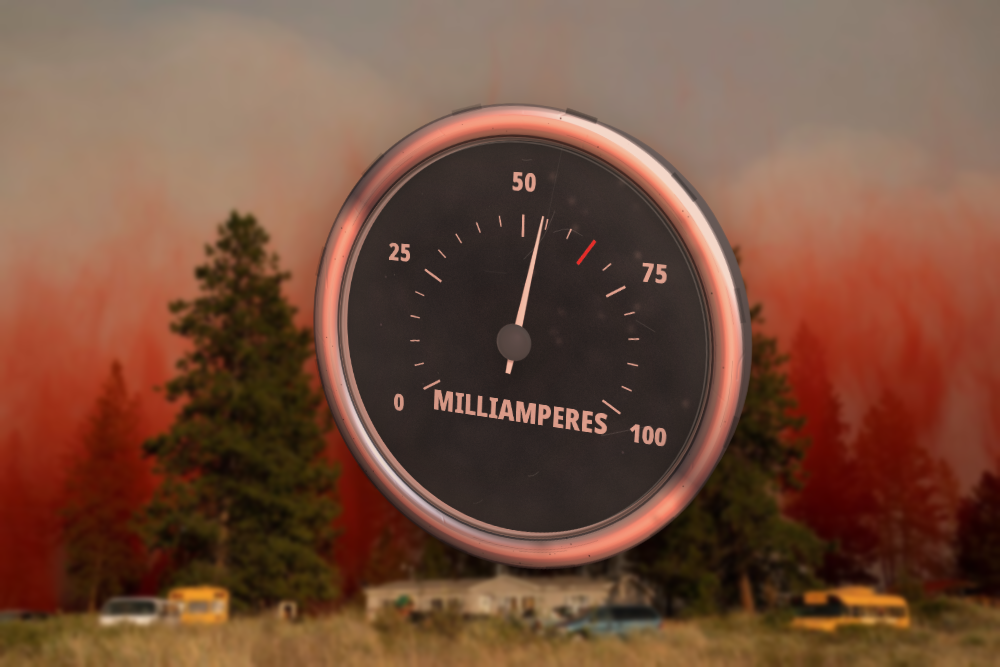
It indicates 55 mA
